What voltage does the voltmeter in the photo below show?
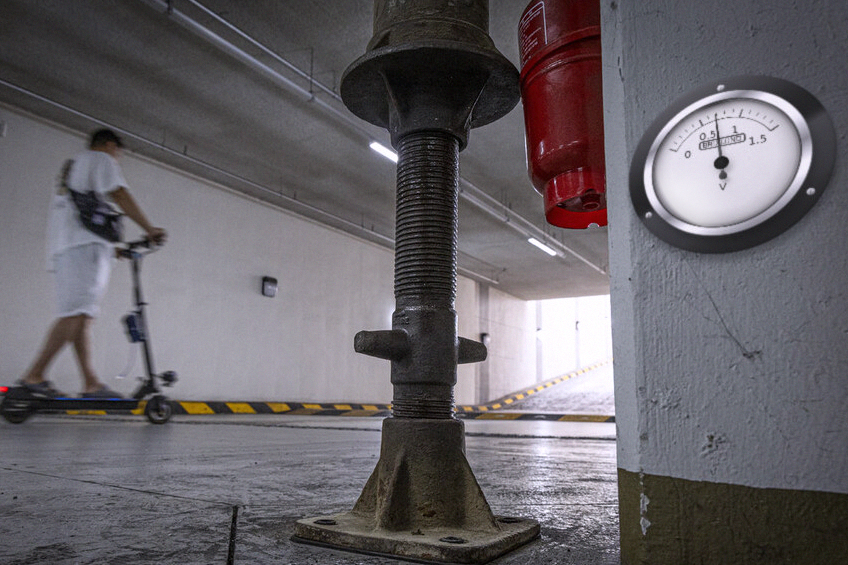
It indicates 0.7 V
